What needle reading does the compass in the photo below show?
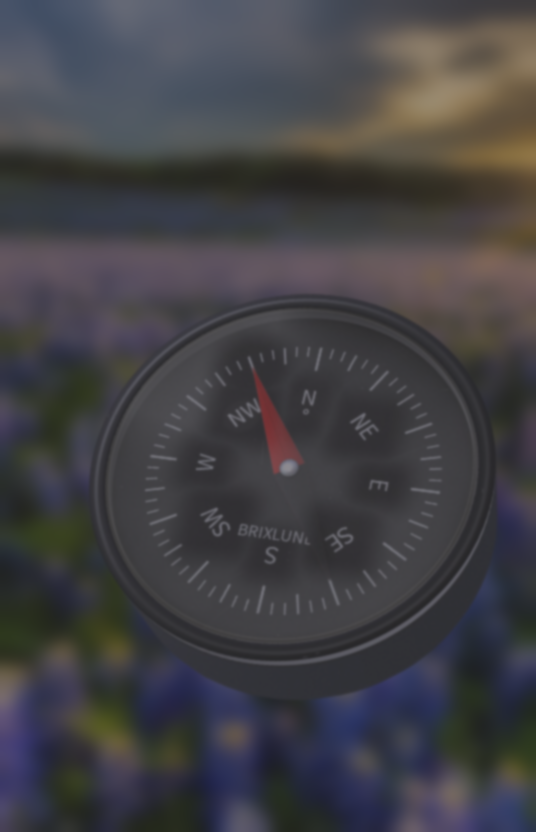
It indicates 330 °
